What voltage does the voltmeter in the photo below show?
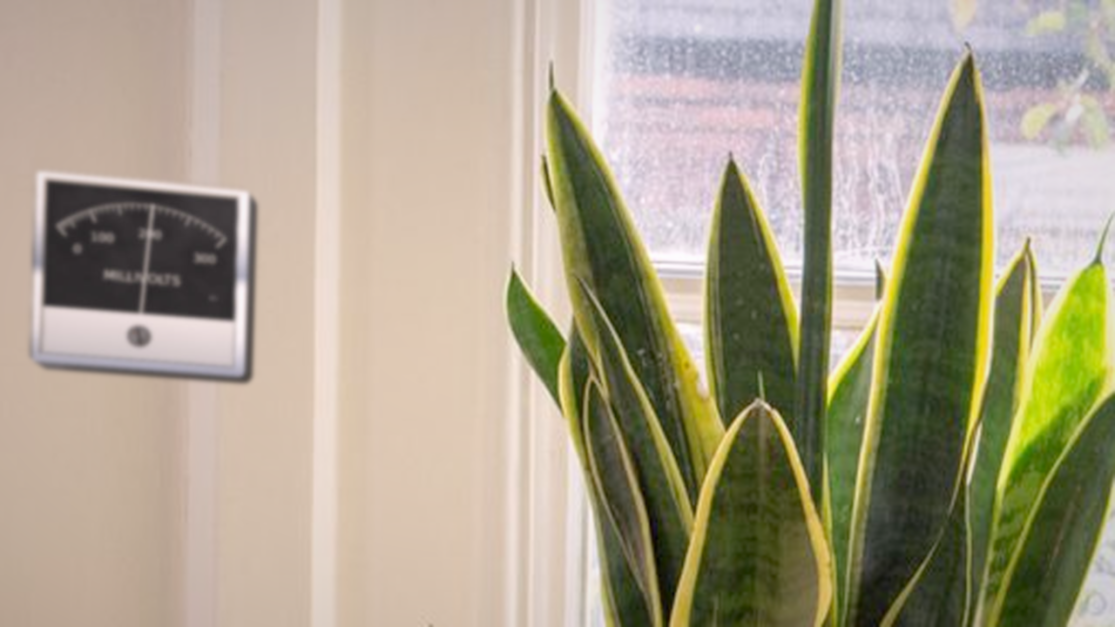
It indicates 200 mV
